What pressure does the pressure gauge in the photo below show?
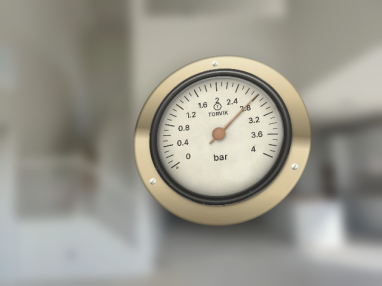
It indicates 2.8 bar
